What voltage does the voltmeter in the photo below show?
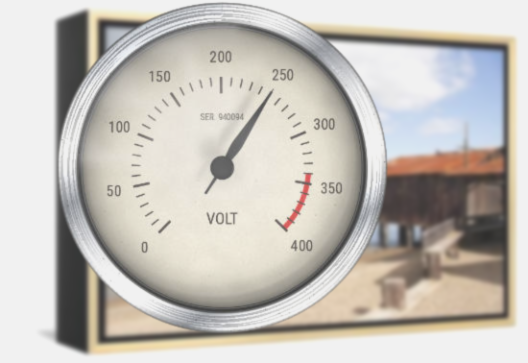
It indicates 250 V
